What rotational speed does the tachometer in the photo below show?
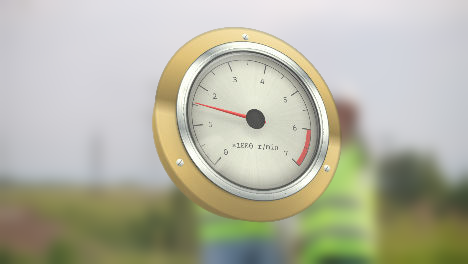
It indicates 1500 rpm
